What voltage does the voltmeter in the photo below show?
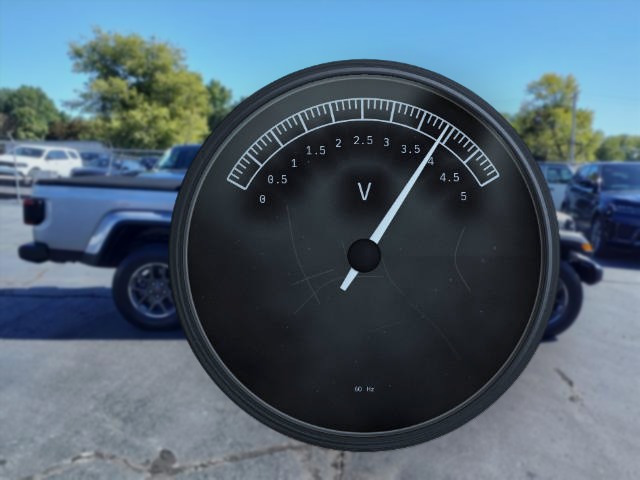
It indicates 3.9 V
